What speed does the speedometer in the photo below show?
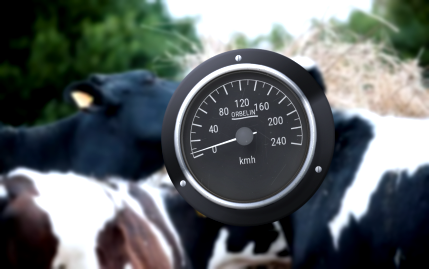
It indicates 5 km/h
